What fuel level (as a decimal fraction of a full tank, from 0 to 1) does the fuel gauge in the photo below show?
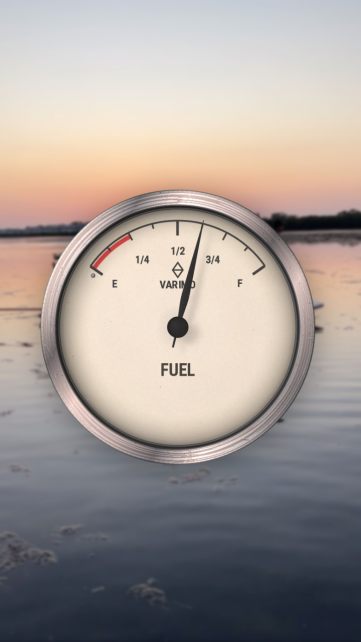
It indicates 0.625
